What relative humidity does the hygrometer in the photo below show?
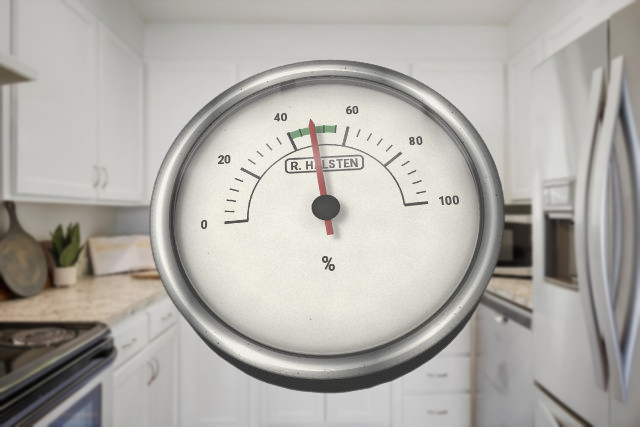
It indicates 48 %
